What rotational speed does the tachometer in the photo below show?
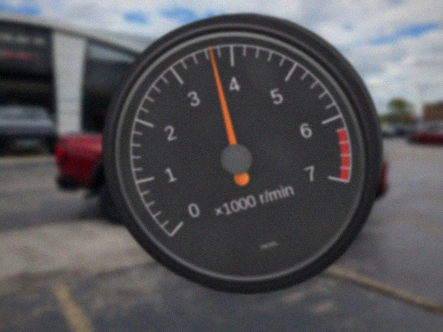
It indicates 3700 rpm
